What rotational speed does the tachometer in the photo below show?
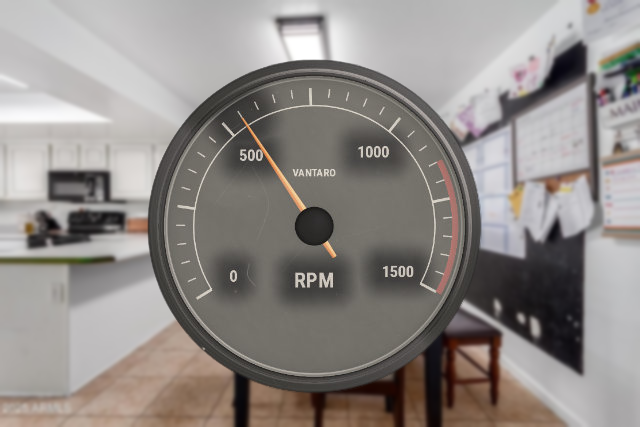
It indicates 550 rpm
